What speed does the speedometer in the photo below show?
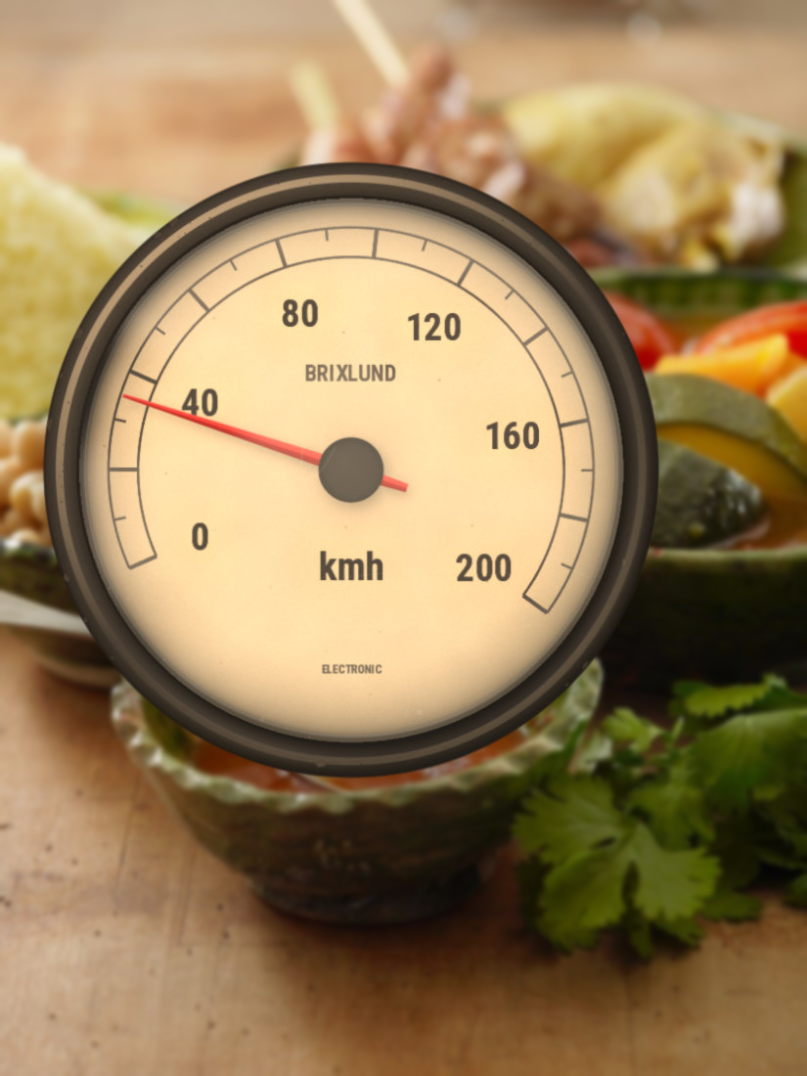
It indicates 35 km/h
